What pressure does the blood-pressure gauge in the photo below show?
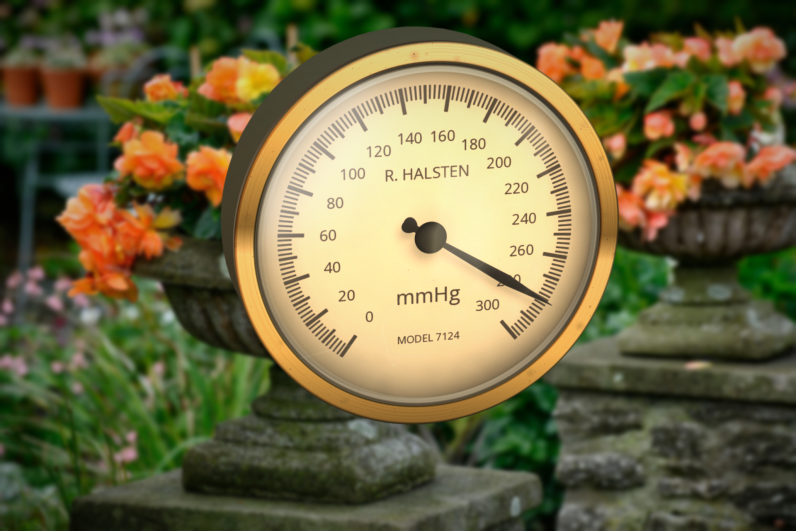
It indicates 280 mmHg
